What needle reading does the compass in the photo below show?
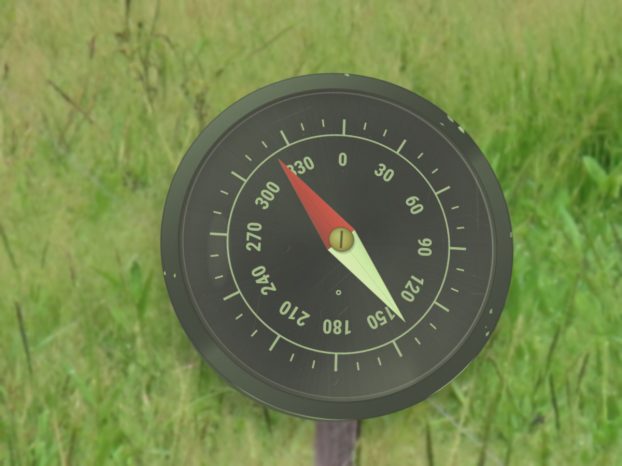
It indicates 320 °
